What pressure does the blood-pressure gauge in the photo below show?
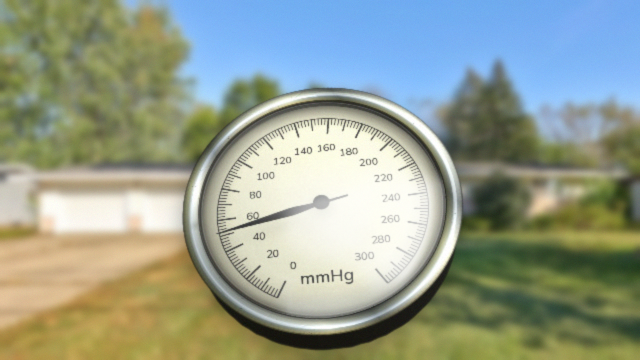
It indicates 50 mmHg
